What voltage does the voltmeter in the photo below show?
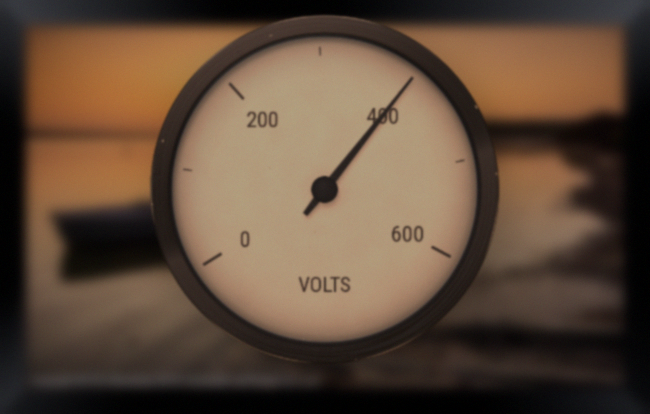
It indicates 400 V
